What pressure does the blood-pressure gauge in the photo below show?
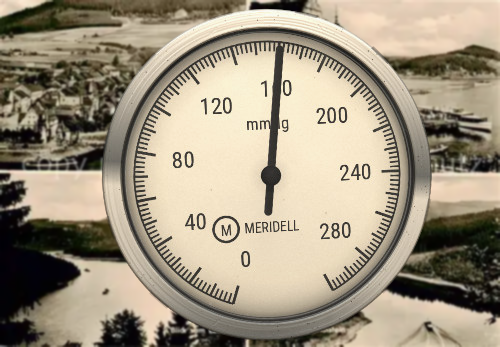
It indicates 160 mmHg
